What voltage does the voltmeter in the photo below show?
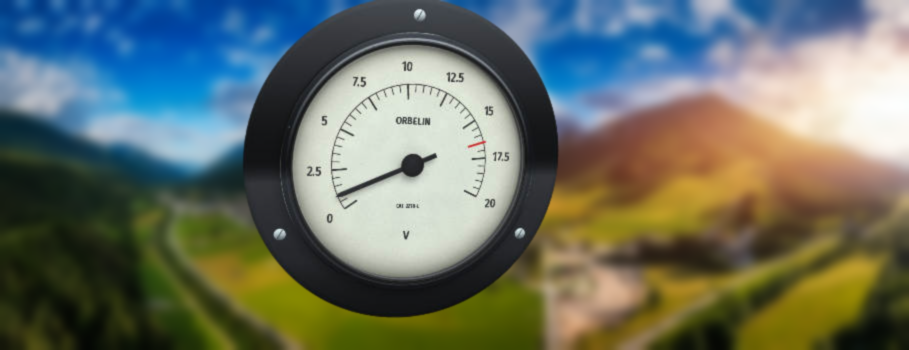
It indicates 1 V
